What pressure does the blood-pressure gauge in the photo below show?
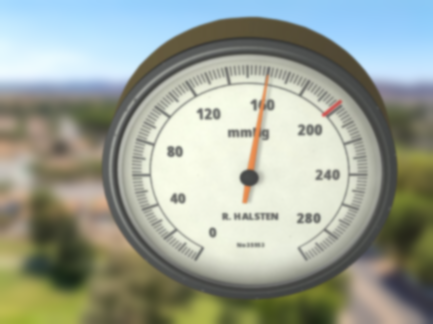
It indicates 160 mmHg
